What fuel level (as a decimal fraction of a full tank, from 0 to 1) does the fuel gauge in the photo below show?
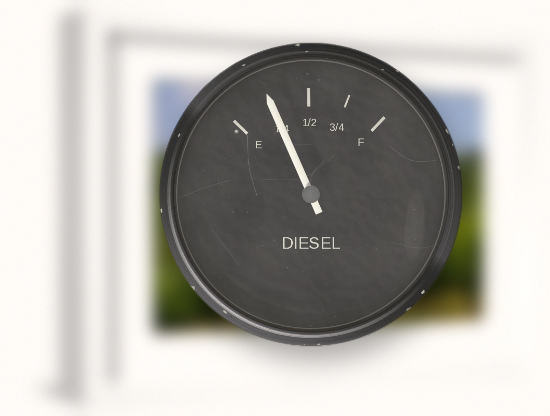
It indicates 0.25
